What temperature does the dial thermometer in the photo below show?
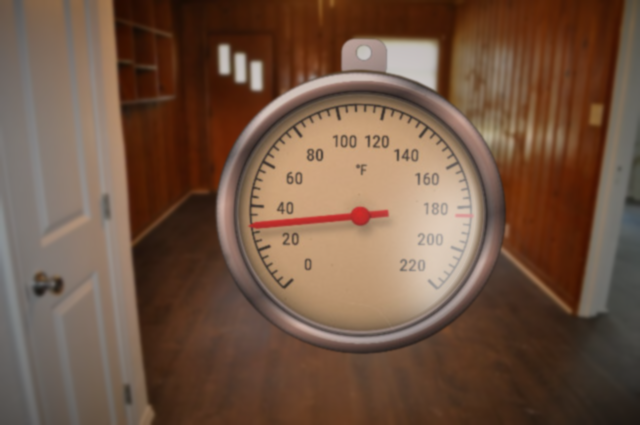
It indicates 32 °F
